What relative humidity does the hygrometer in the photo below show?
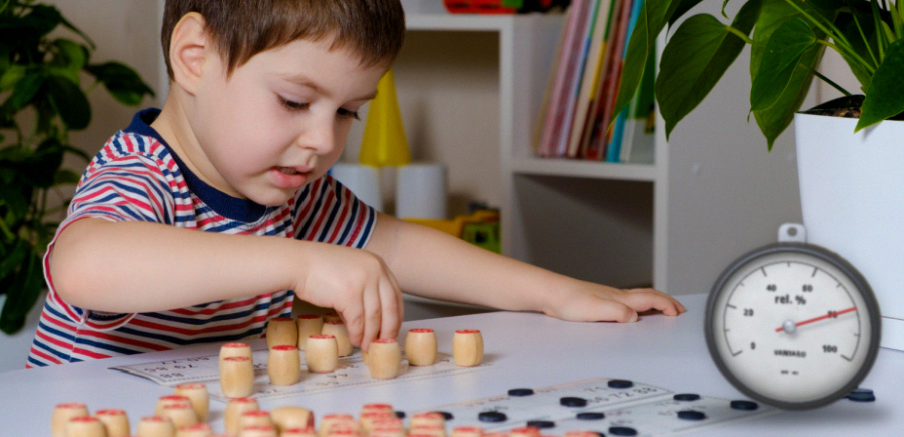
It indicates 80 %
